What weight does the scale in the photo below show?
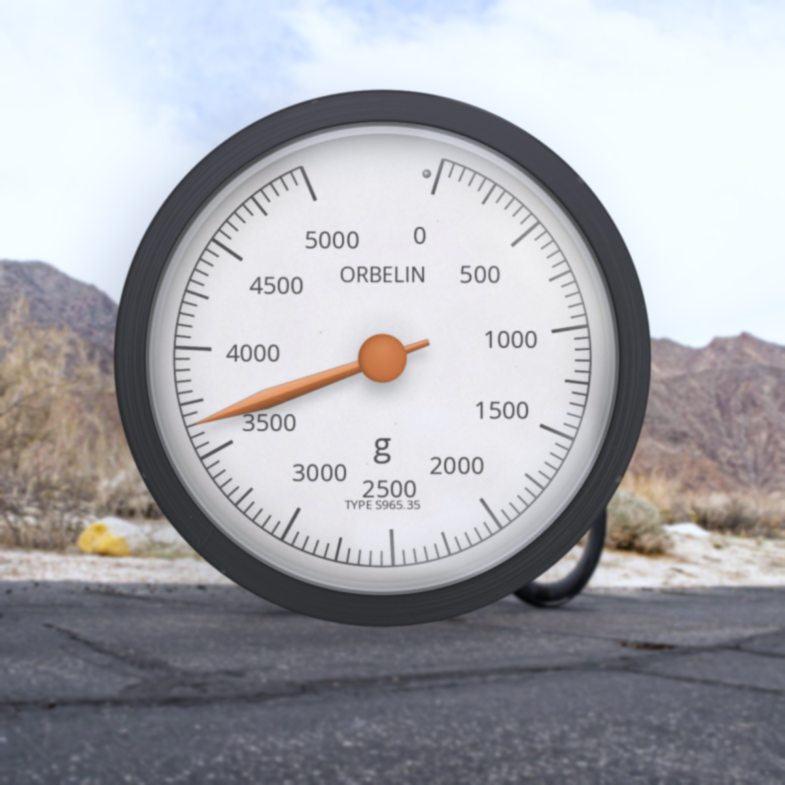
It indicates 3650 g
